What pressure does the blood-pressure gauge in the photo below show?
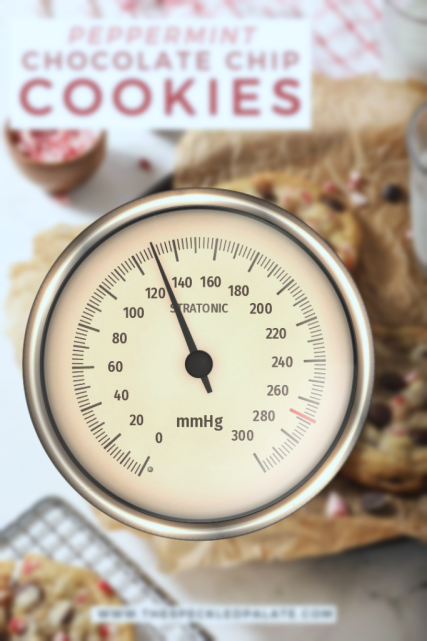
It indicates 130 mmHg
